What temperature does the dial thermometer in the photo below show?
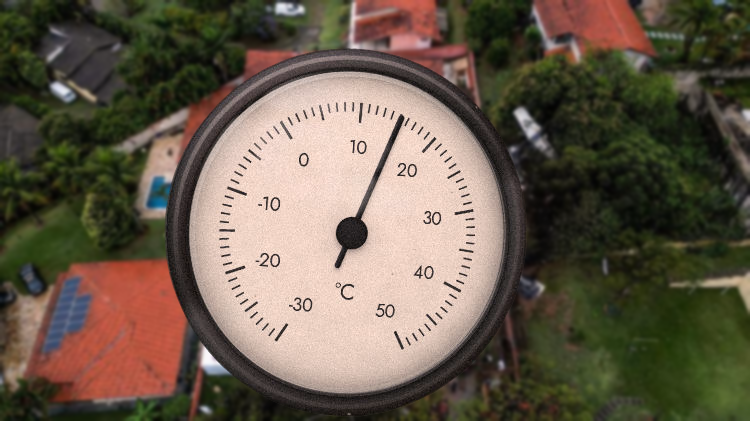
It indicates 15 °C
